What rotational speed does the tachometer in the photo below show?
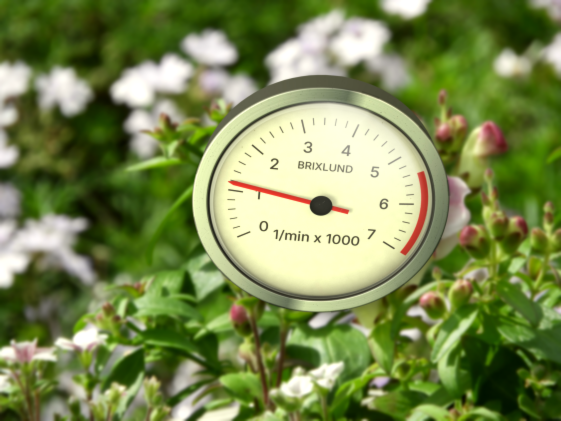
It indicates 1200 rpm
